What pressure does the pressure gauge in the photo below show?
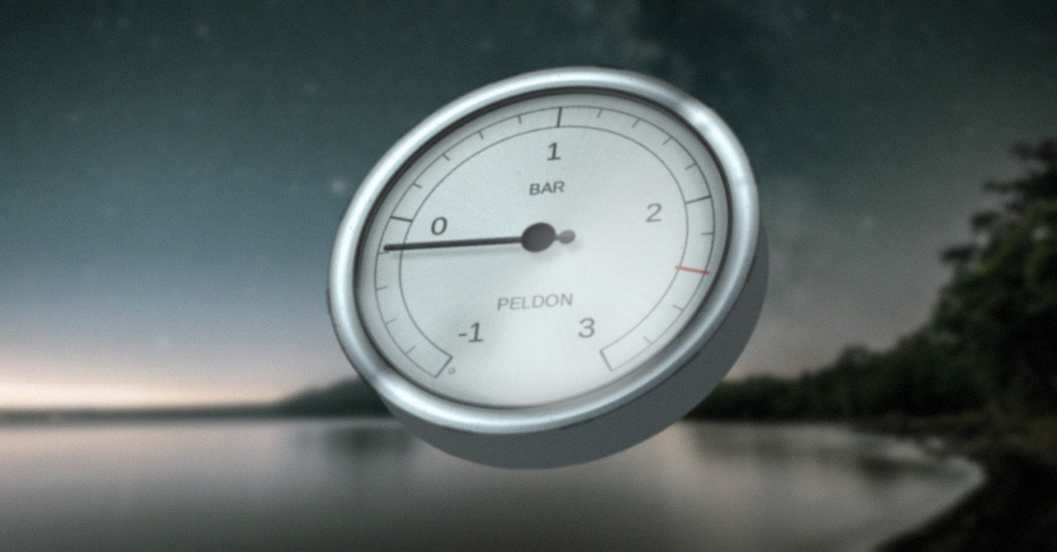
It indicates -0.2 bar
